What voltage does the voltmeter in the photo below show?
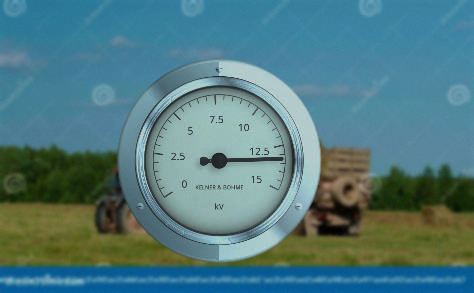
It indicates 13.25 kV
